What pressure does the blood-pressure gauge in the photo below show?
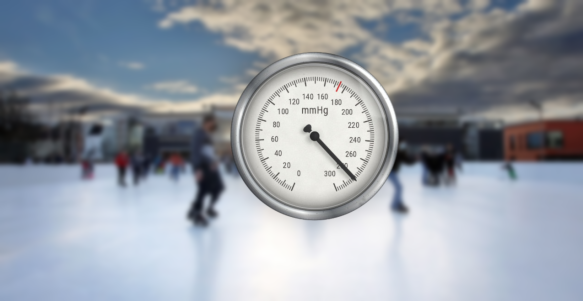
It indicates 280 mmHg
